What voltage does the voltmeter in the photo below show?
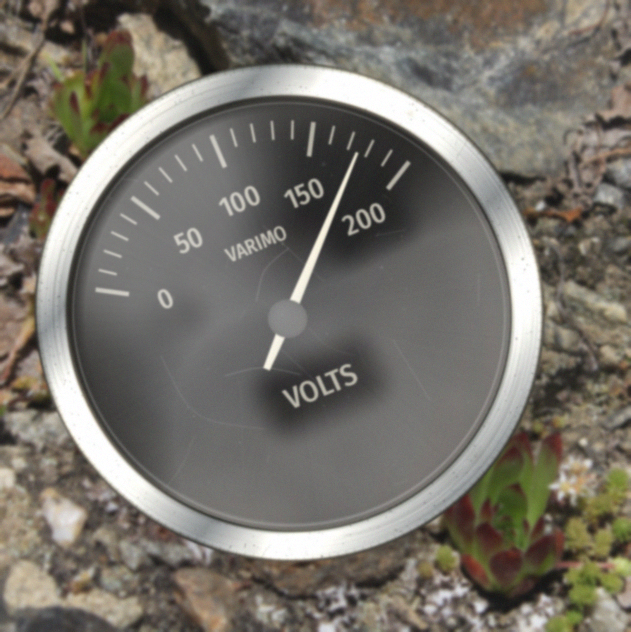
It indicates 175 V
